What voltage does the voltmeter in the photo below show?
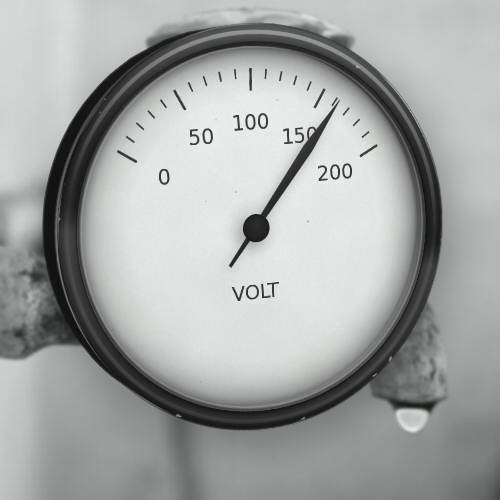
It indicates 160 V
